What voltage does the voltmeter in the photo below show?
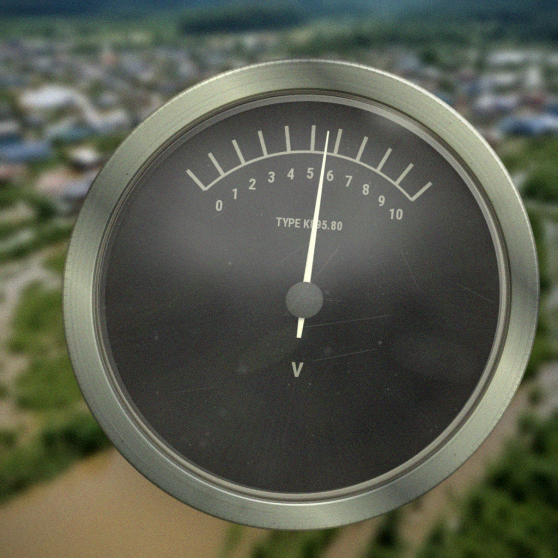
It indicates 5.5 V
